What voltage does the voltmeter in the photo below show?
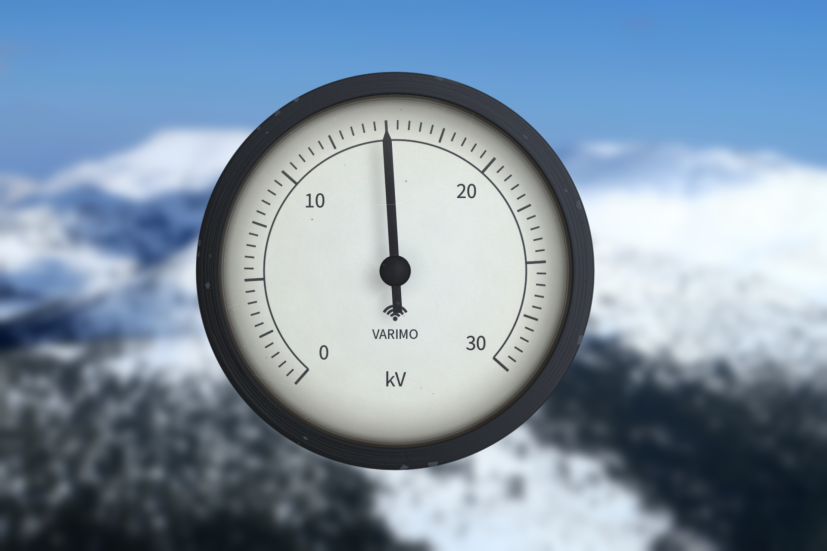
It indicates 15 kV
